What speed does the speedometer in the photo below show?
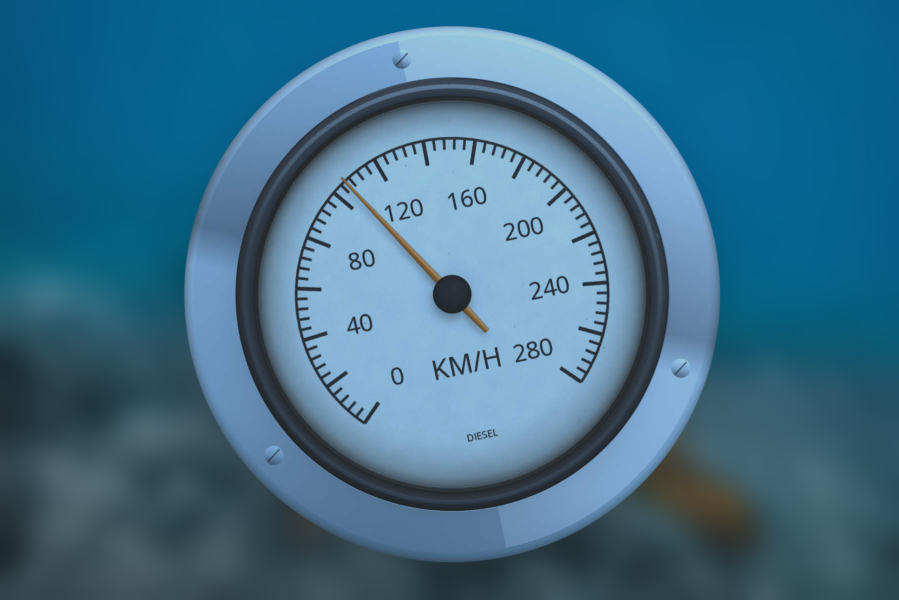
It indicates 106 km/h
